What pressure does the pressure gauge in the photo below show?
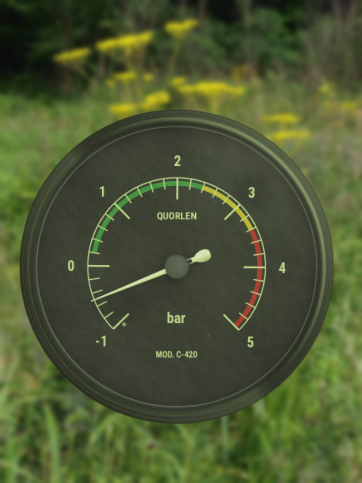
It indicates -0.5 bar
